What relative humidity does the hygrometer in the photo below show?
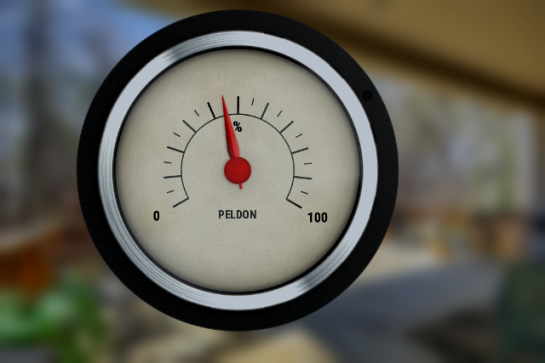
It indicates 45 %
